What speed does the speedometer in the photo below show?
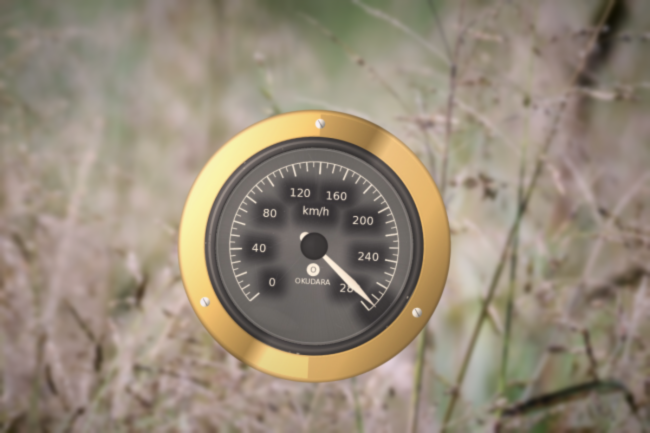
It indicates 275 km/h
